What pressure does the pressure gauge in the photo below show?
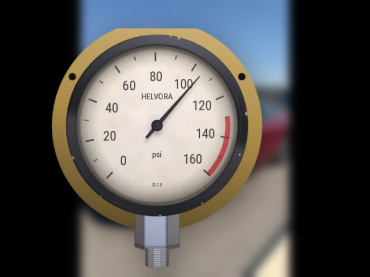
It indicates 105 psi
